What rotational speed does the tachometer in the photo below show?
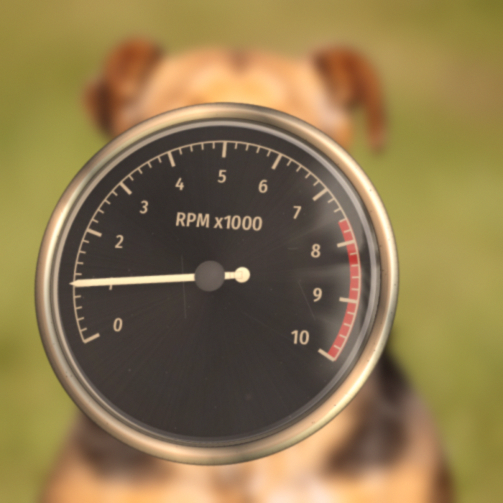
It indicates 1000 rpm
